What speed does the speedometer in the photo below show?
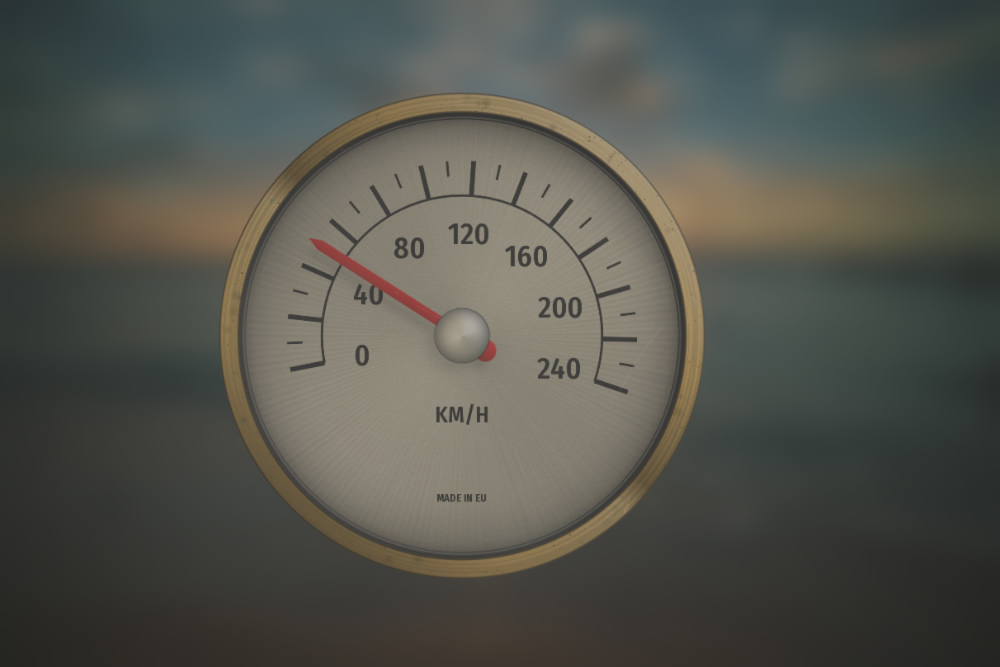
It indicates 50 km/h
